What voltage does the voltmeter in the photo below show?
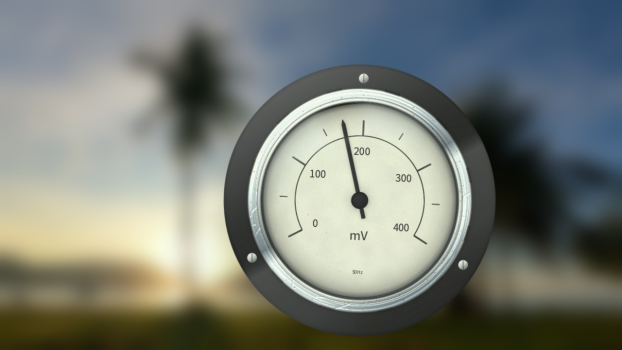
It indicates 175 mV
